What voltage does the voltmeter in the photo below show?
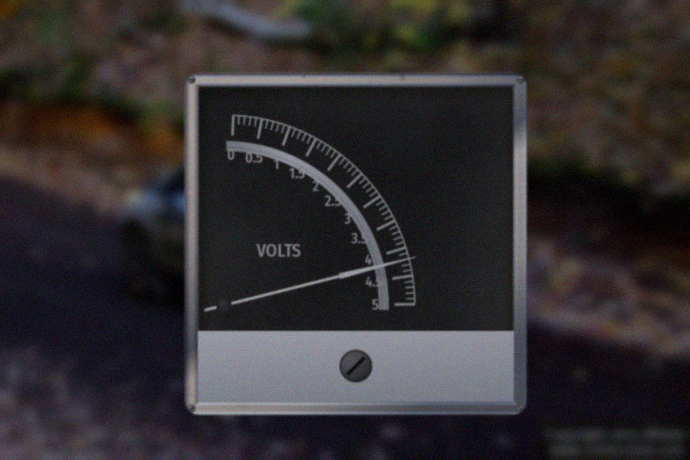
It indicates 4.2 V
